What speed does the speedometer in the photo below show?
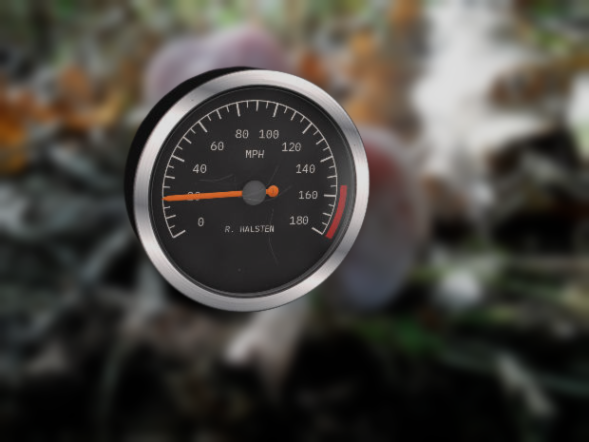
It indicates 20 mph
